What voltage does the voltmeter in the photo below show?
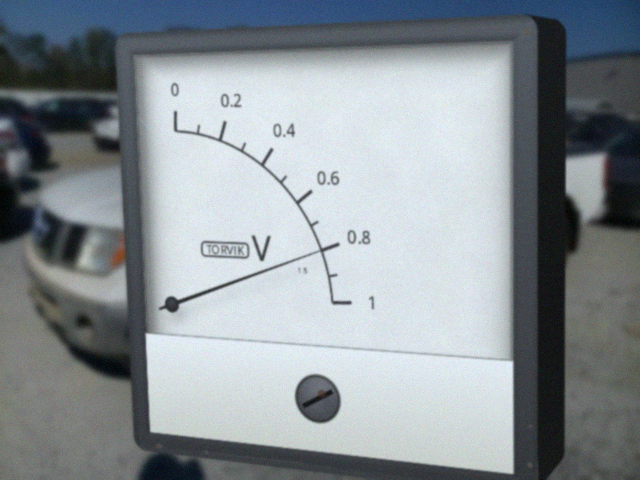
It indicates 0.8 V
